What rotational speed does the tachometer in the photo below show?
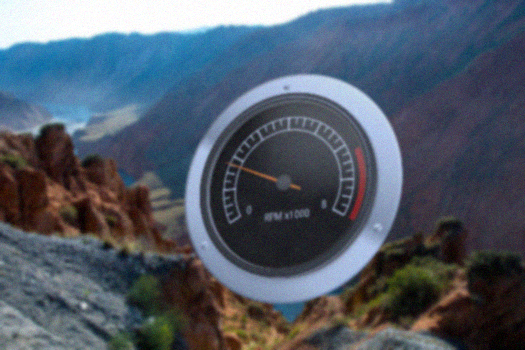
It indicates 1750 rpm
